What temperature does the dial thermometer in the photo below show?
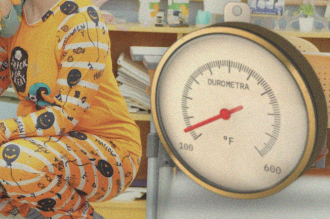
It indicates 125 °F
